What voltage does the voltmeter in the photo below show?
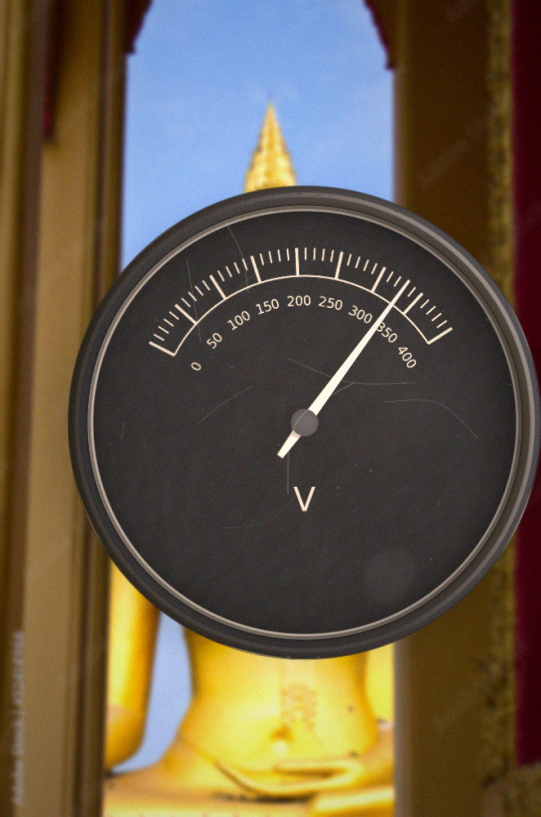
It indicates 330 V
